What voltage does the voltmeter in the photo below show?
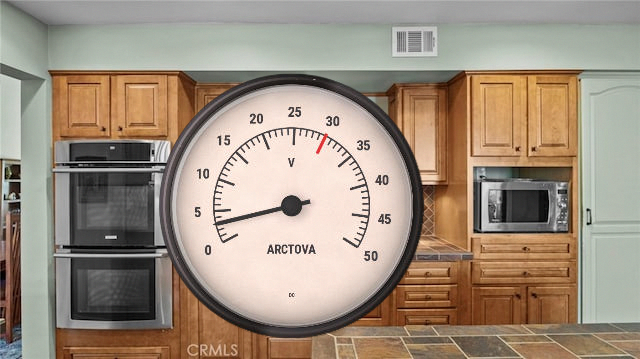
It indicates 3 V
